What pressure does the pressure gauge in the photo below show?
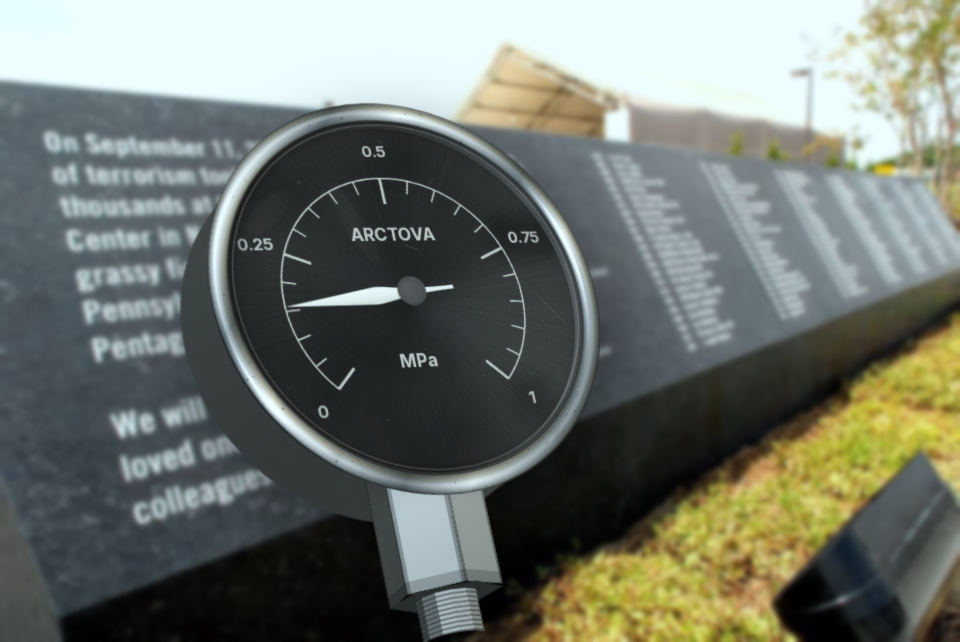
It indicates 0.15 MPa
